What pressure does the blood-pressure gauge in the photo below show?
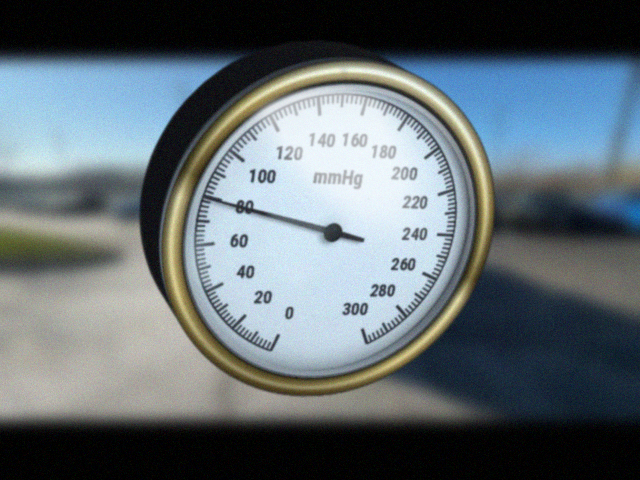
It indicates 80 mmHg
